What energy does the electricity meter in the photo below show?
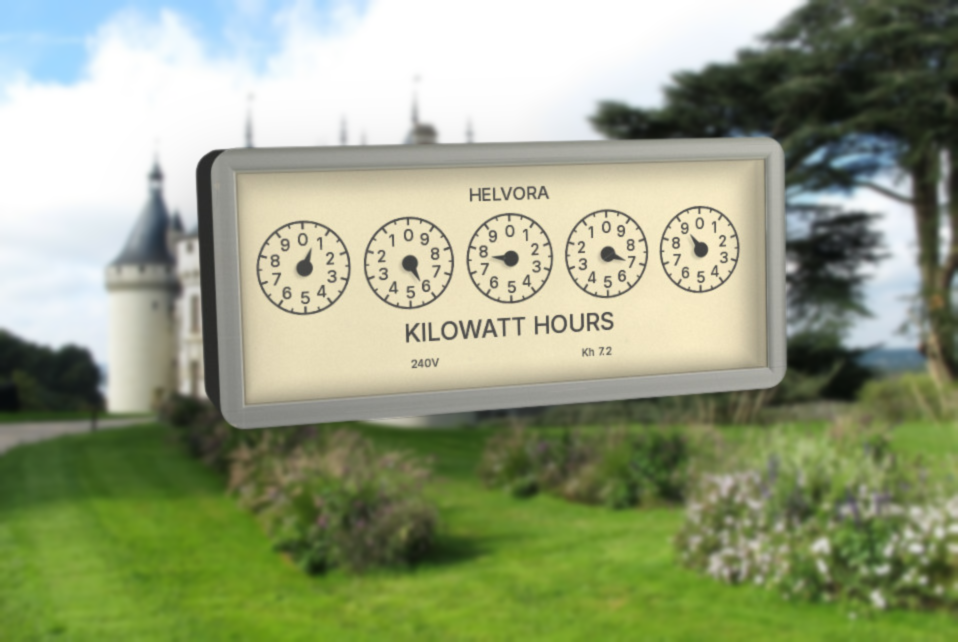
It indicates 5769 kWh
